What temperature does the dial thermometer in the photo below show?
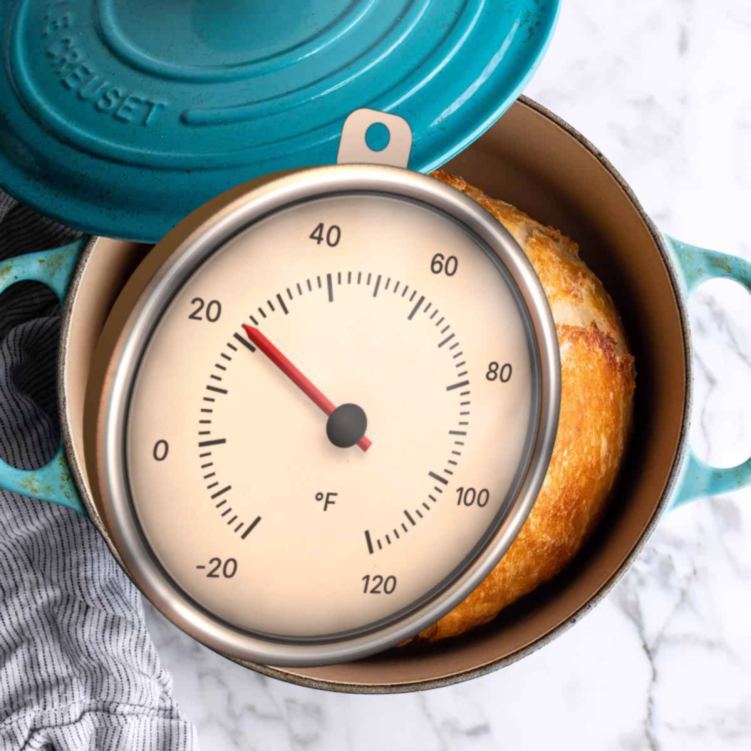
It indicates 22 °F
